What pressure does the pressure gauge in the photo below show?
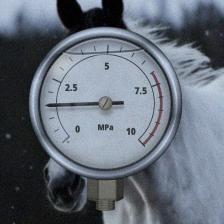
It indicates 1.5 MPa
